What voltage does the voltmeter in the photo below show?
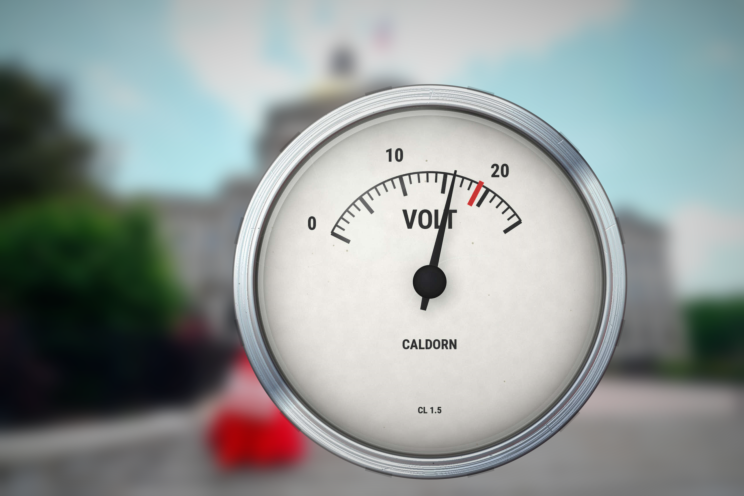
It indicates 16 V
